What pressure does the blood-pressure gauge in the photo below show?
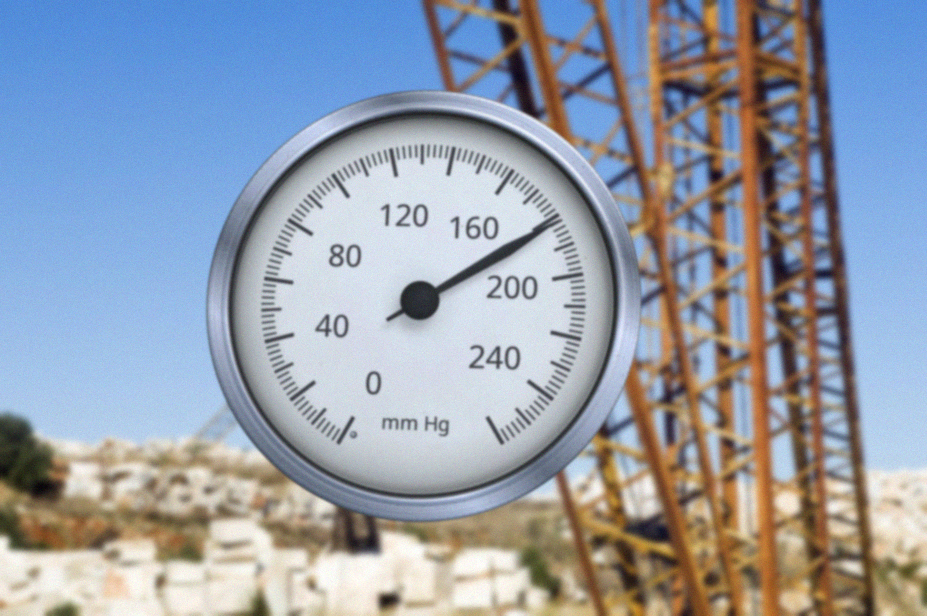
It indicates 182 mmHg
